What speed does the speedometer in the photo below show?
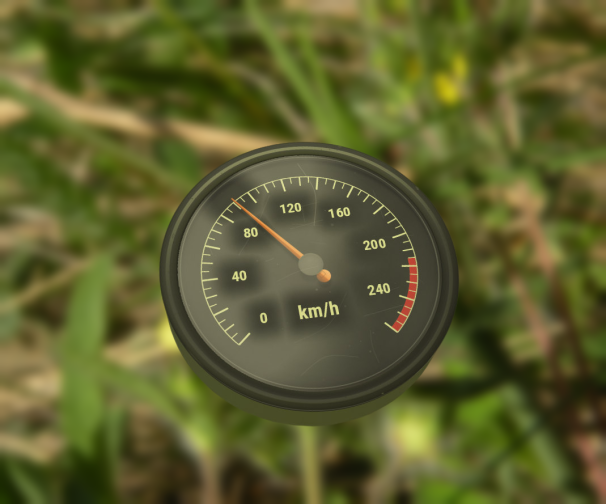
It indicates 90 km/h
